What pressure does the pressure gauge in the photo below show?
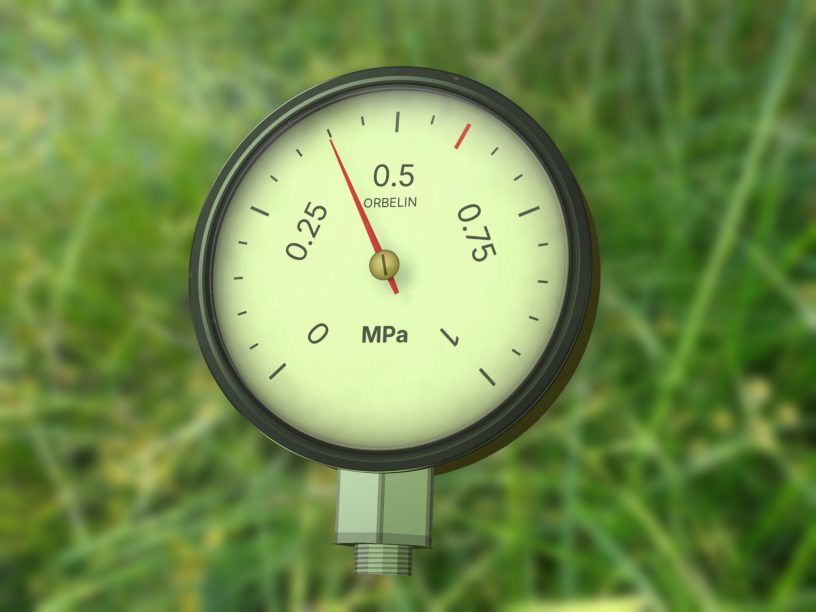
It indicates 0.4 MPa
